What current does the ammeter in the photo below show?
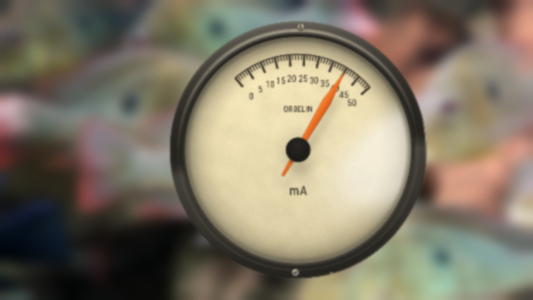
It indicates 40 mA
